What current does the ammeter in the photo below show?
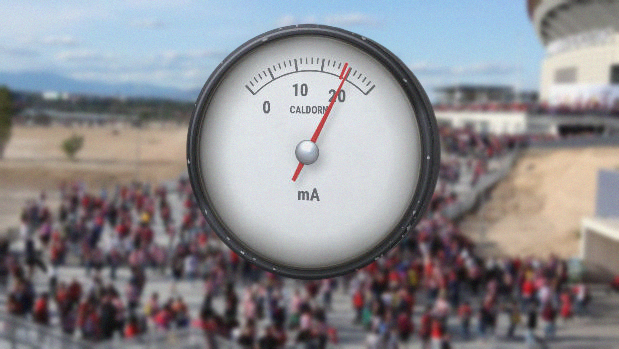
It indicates 20 mA
